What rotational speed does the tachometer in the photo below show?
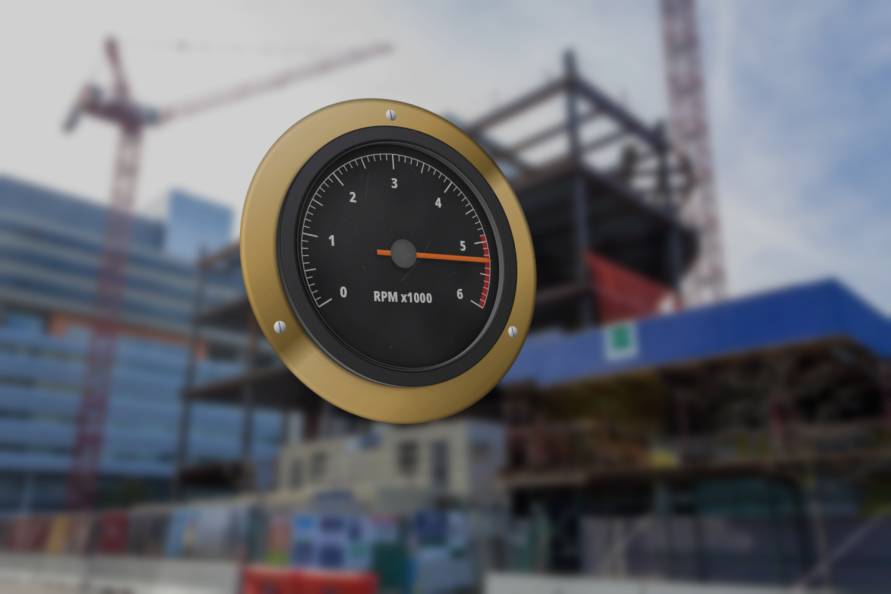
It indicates 5300 rpm
